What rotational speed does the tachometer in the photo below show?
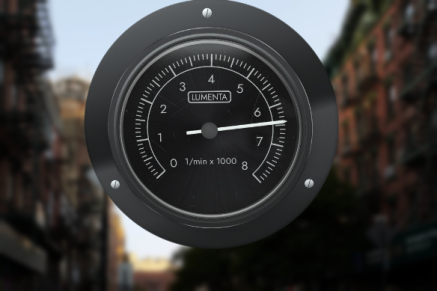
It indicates 6400 rpm
